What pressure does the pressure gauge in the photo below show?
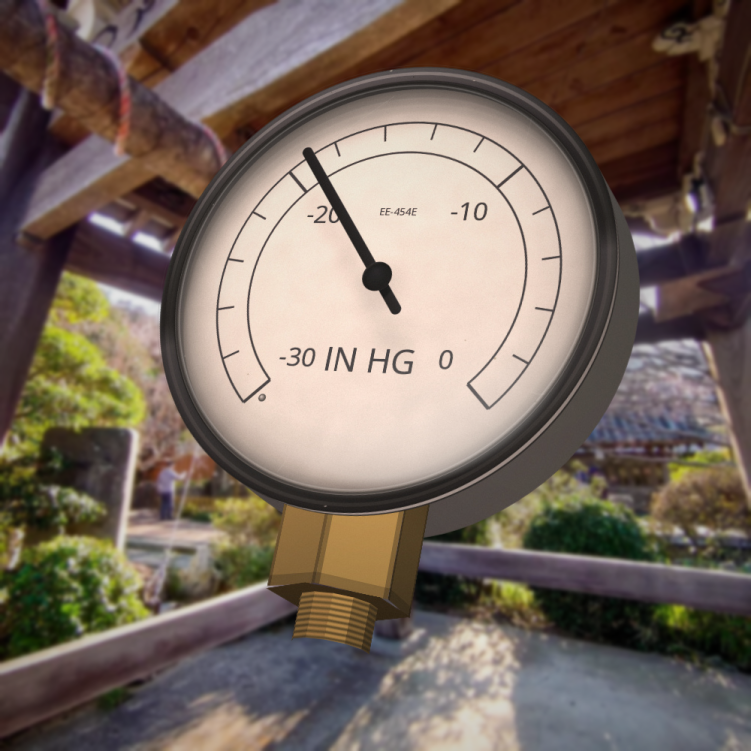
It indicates -19 inHg
